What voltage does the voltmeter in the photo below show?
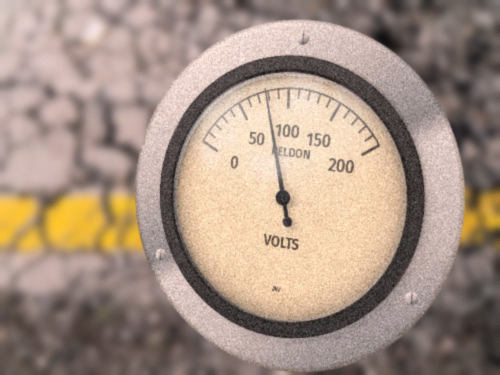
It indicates 80 V
